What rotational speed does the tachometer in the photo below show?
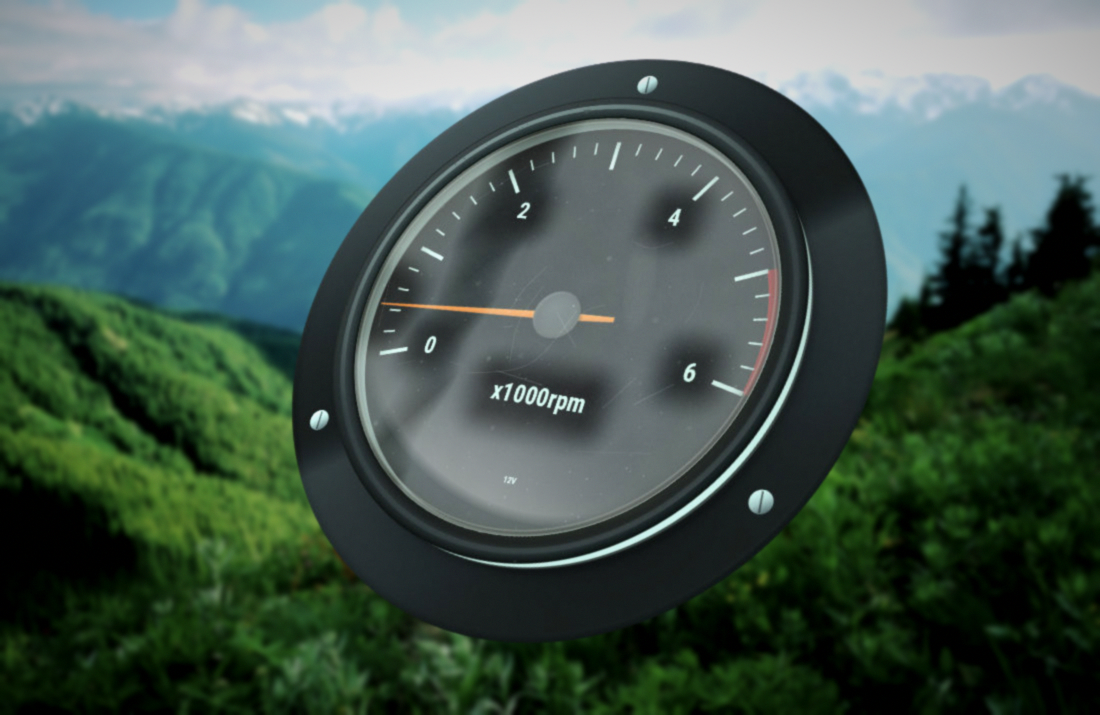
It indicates 400 rpm
